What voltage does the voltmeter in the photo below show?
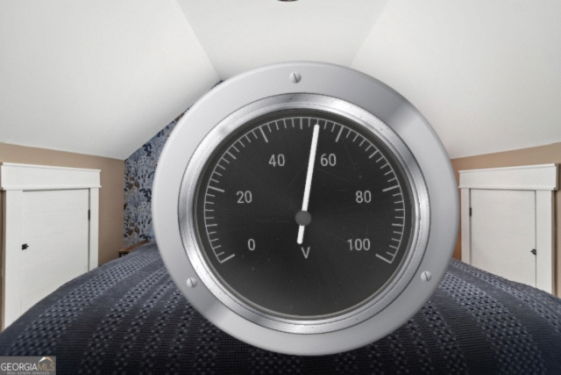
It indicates 54 V
